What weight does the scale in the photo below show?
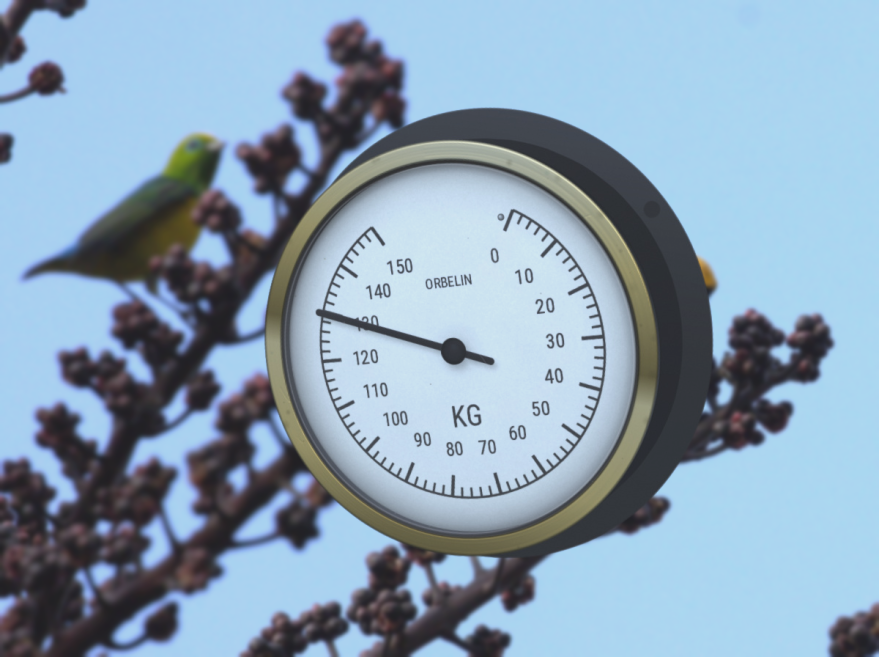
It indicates 130 kg
